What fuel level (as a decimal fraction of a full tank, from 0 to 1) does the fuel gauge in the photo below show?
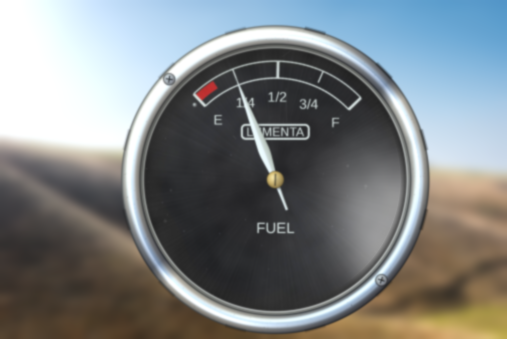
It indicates 0.25
